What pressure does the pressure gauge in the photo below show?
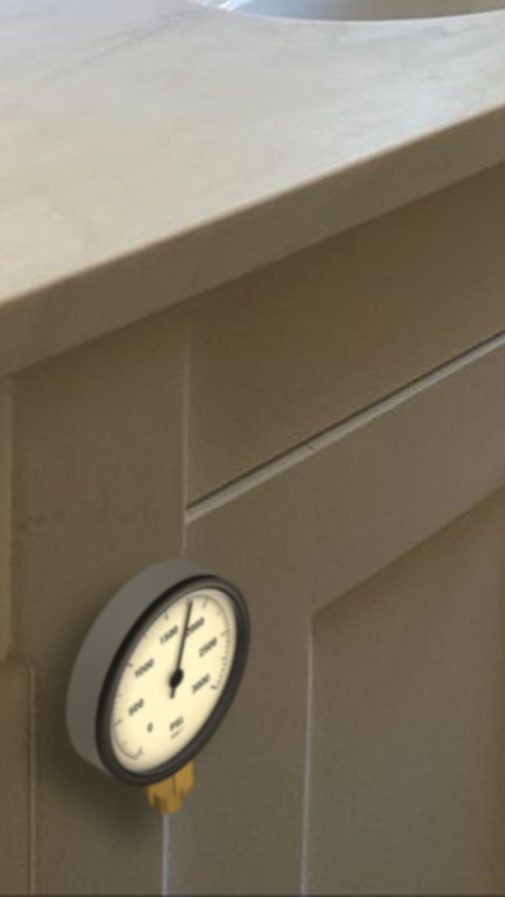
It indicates 1750 psi
